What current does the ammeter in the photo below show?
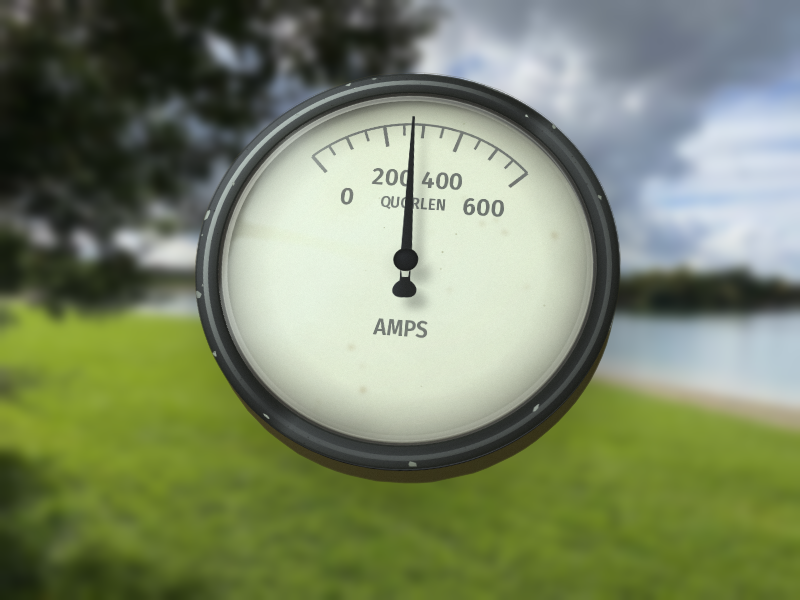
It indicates 275 A
